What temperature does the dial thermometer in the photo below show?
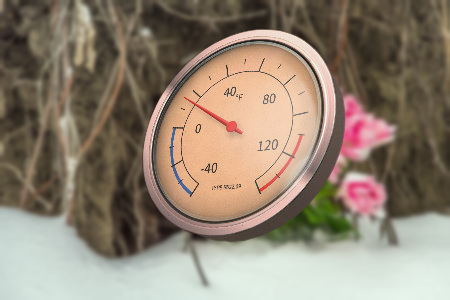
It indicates 15 °F
